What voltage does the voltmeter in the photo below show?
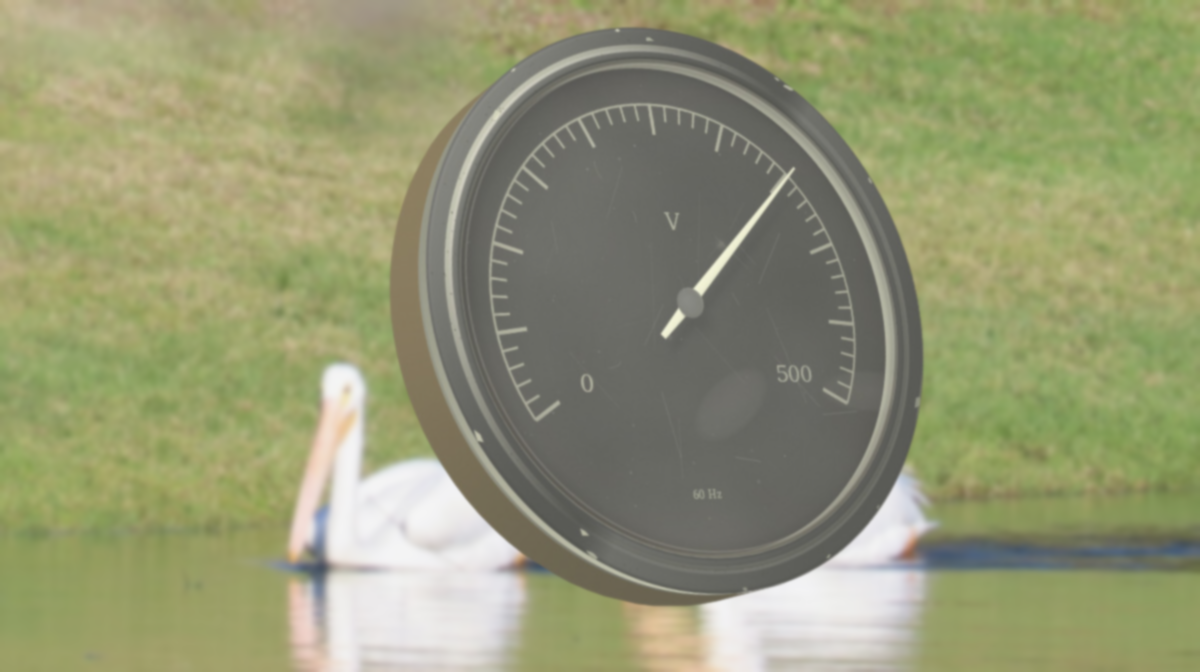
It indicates 350 V
